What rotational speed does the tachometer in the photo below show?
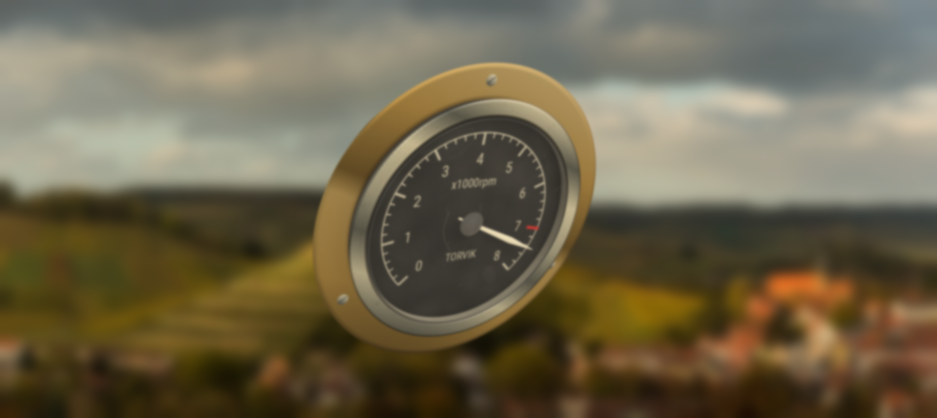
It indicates 7400 rpm
